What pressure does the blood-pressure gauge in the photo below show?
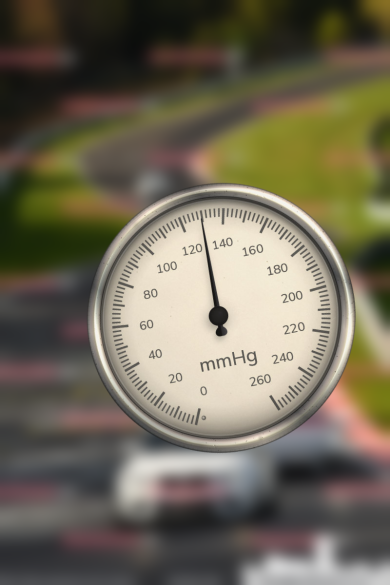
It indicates 130 mmHg
